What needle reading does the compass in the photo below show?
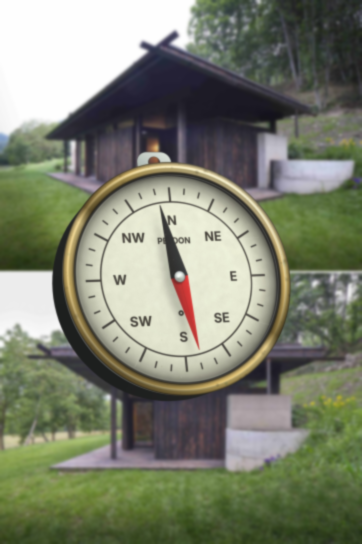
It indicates 170 °
